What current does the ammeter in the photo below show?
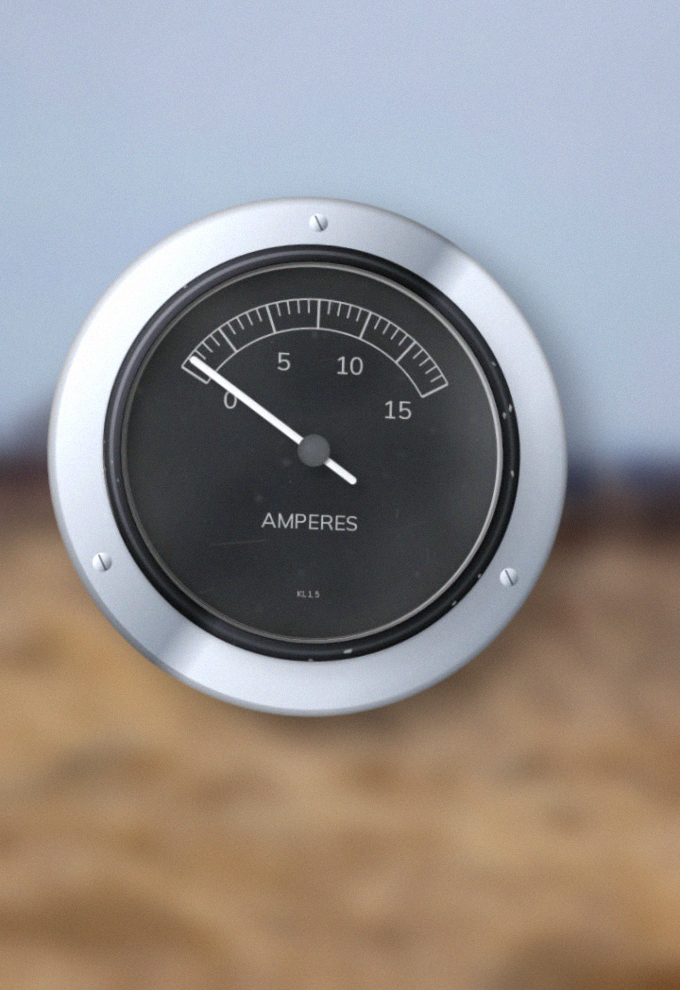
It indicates 0.5 A
